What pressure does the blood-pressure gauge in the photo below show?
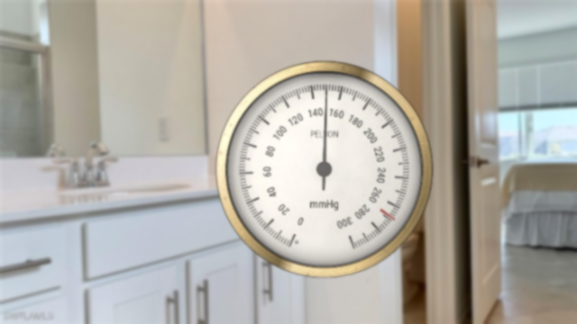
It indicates 150 mmHg
